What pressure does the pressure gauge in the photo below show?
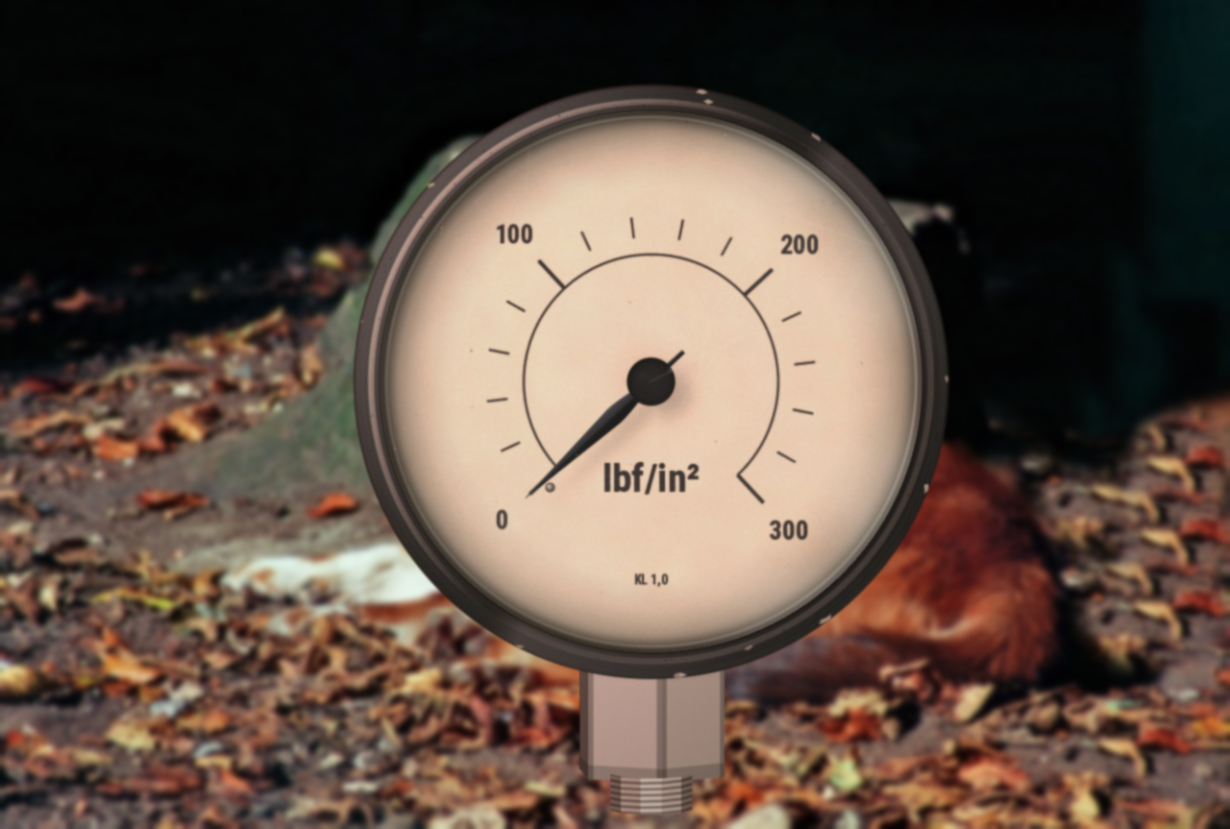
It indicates 0 psi
